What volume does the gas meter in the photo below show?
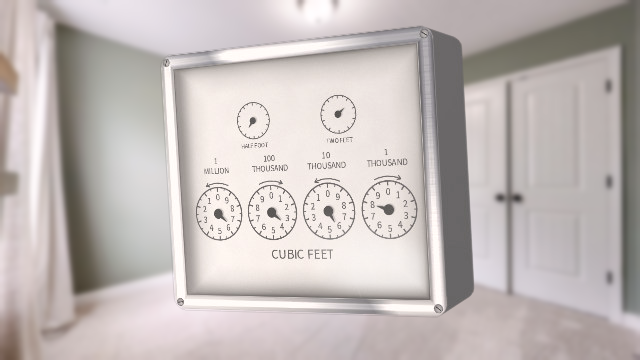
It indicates 635800 ft³
